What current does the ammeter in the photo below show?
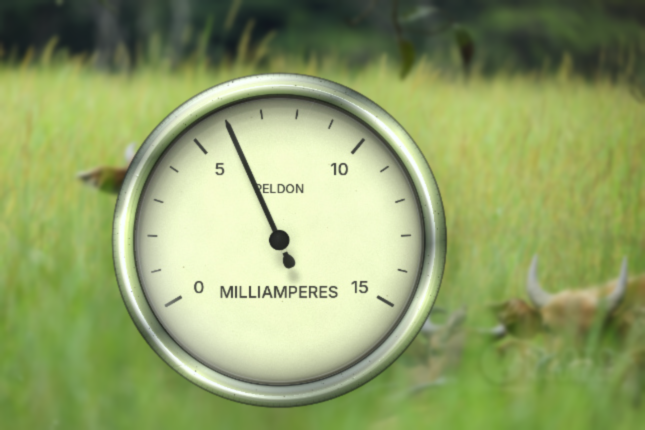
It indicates 6 mA
